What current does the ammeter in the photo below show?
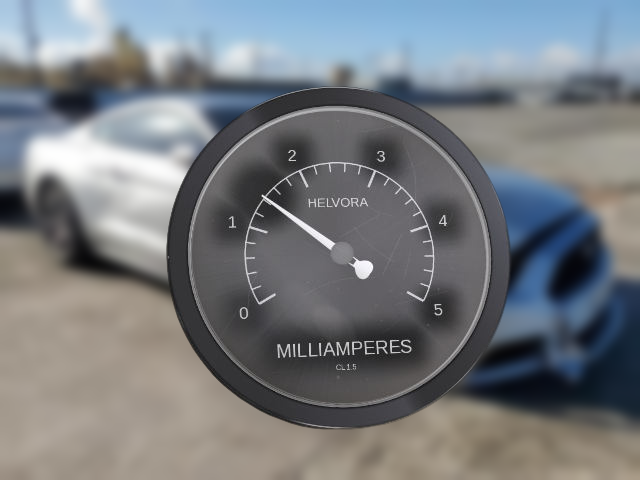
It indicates 1.4 mA
